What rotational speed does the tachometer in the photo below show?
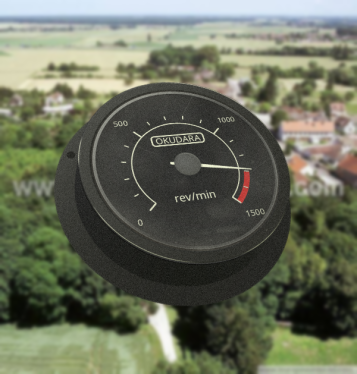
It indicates 1300 rpm
